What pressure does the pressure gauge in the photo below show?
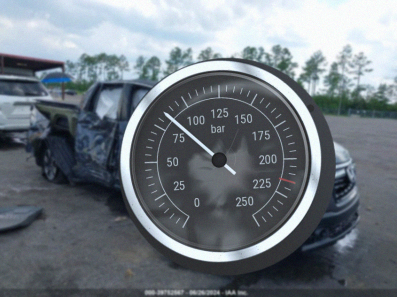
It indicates 85 bar
